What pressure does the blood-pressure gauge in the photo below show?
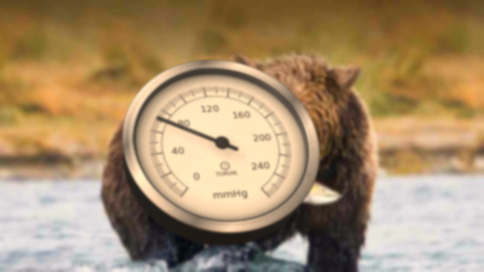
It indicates 70 mmHg
